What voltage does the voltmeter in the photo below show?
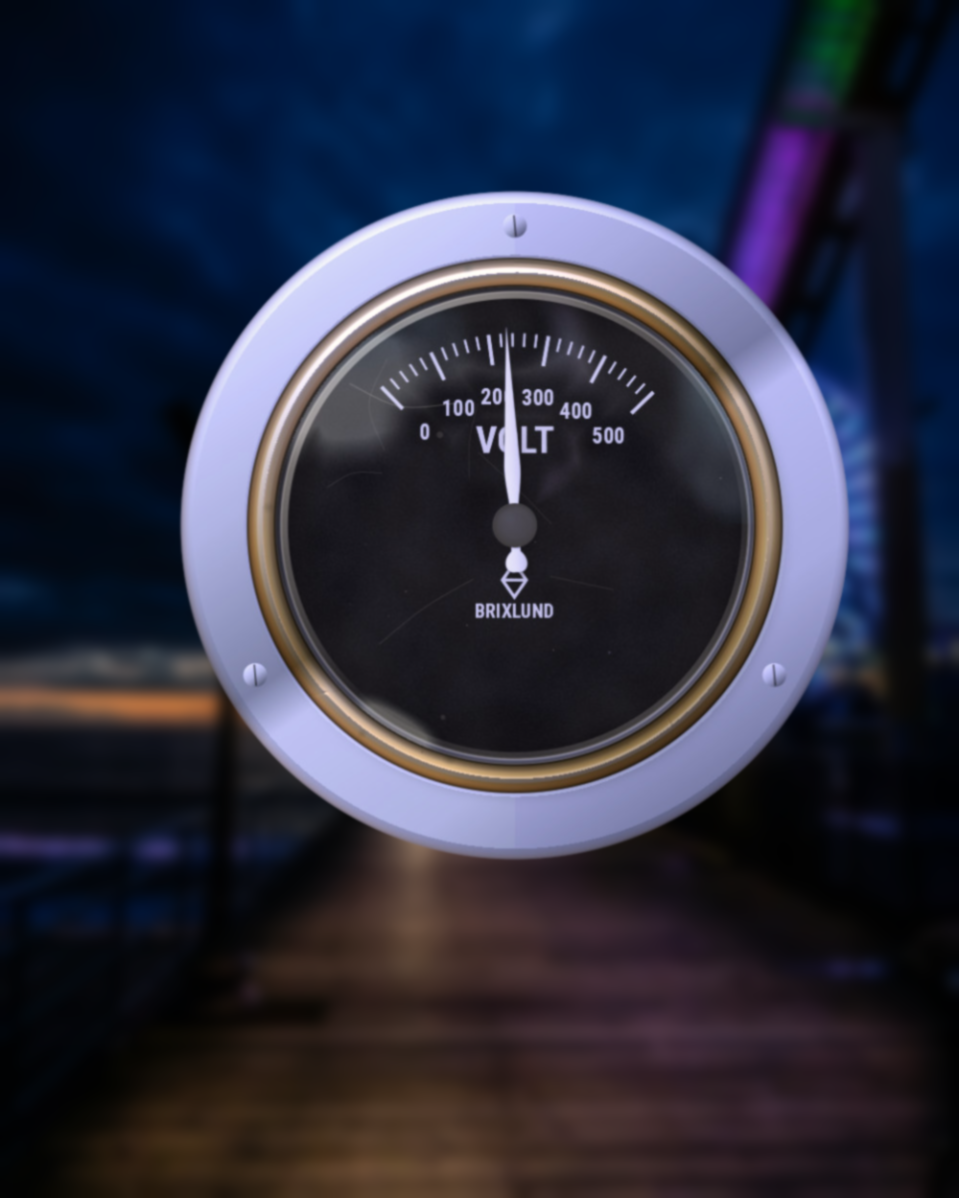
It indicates 230 V
